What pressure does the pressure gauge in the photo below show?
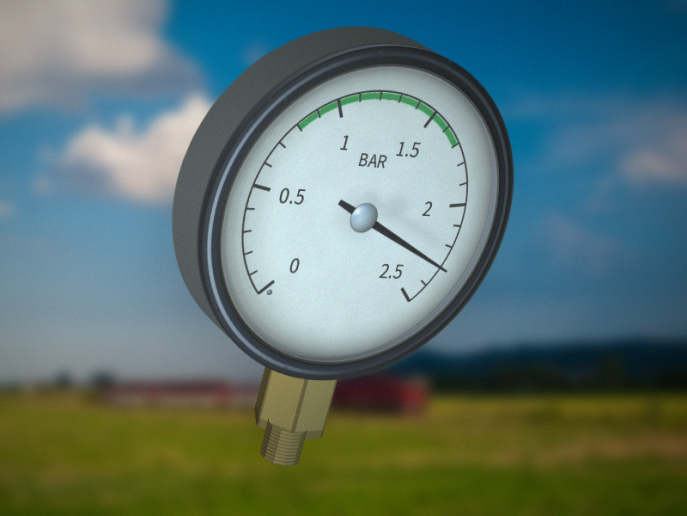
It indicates 2.3 bar
